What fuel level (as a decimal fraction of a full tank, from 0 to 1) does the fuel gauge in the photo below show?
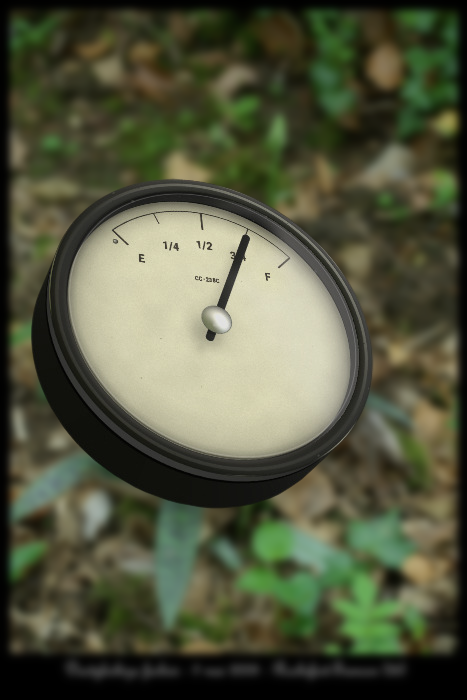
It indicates 0.75
